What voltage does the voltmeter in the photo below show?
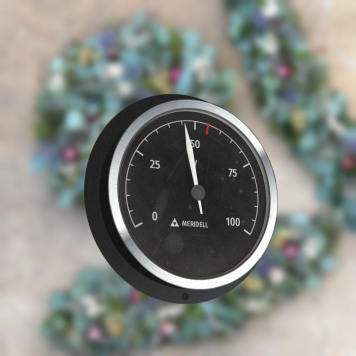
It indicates 45 V
